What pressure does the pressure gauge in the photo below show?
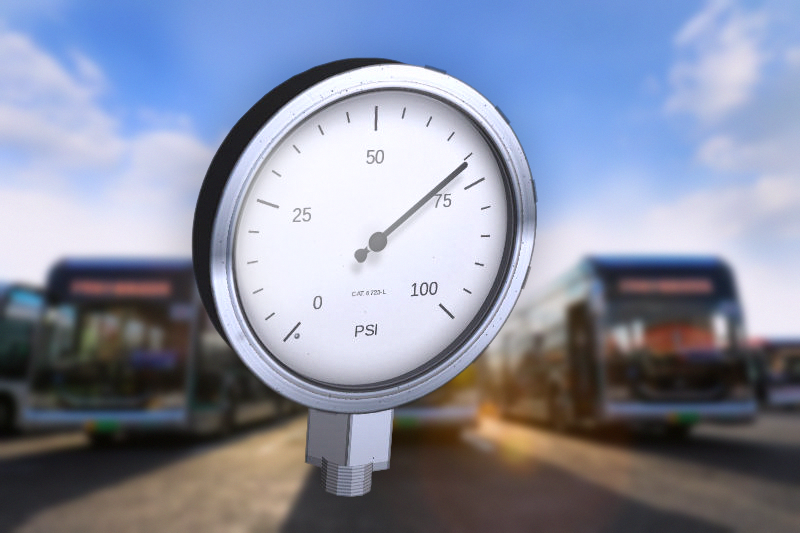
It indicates 70 psi
